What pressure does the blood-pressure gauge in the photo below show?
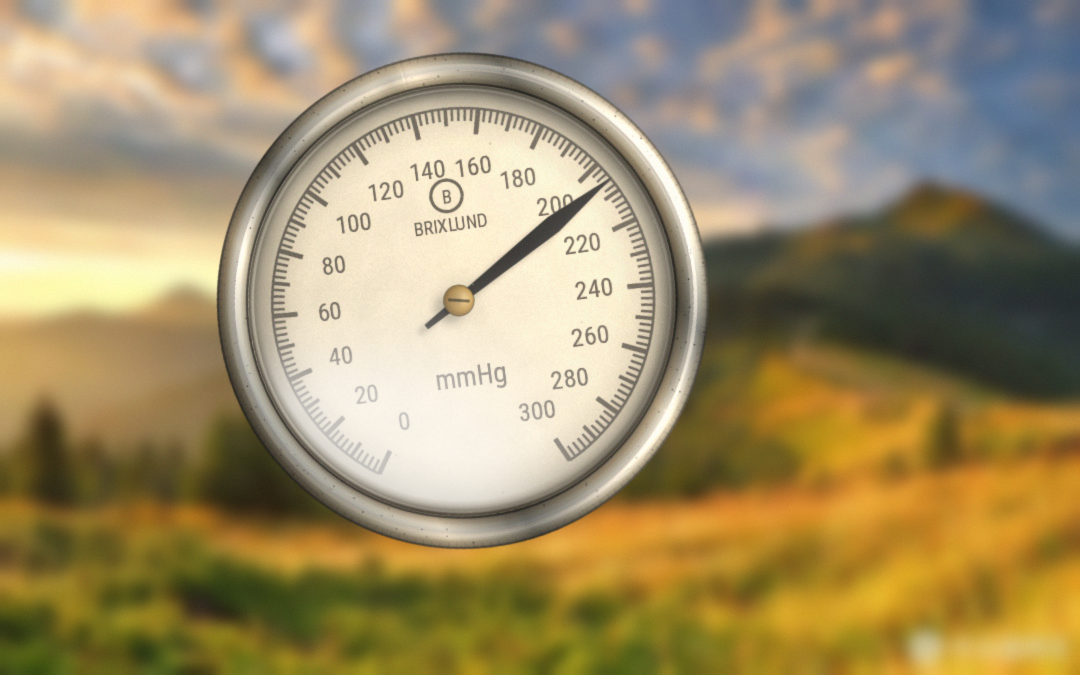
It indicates 206 mmHg
